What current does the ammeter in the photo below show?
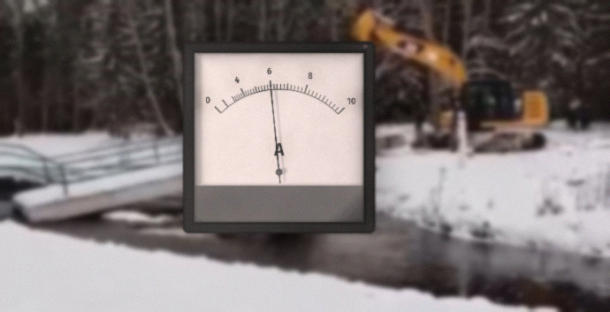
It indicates 6 A
